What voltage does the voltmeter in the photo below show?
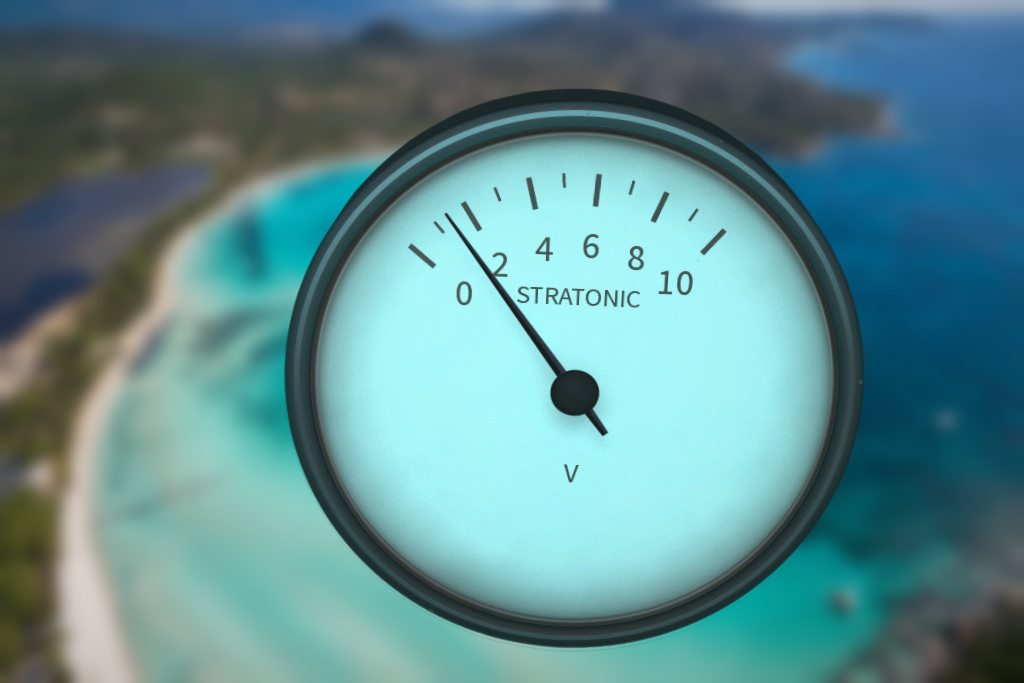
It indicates 1.5 V
